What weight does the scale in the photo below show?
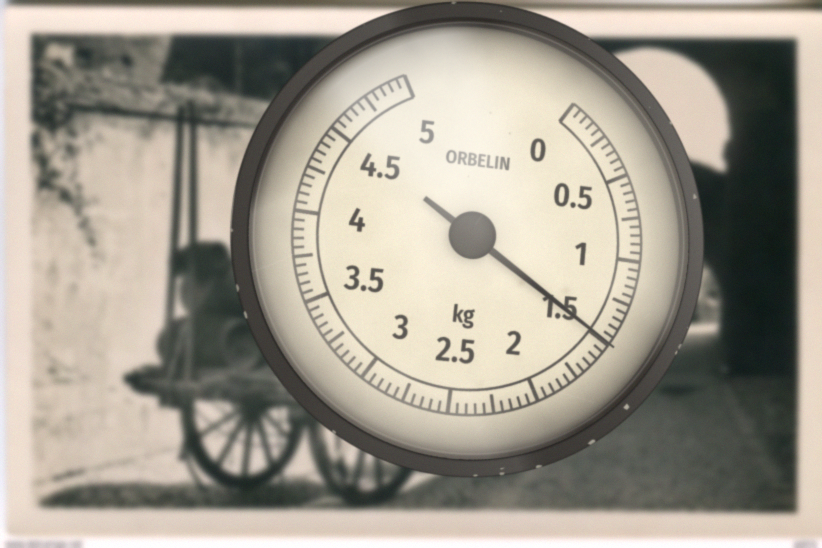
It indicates 1.5 kg
